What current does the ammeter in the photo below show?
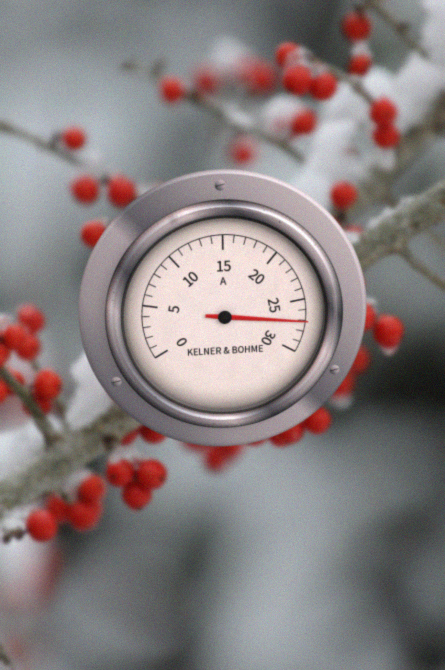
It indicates 27 A
